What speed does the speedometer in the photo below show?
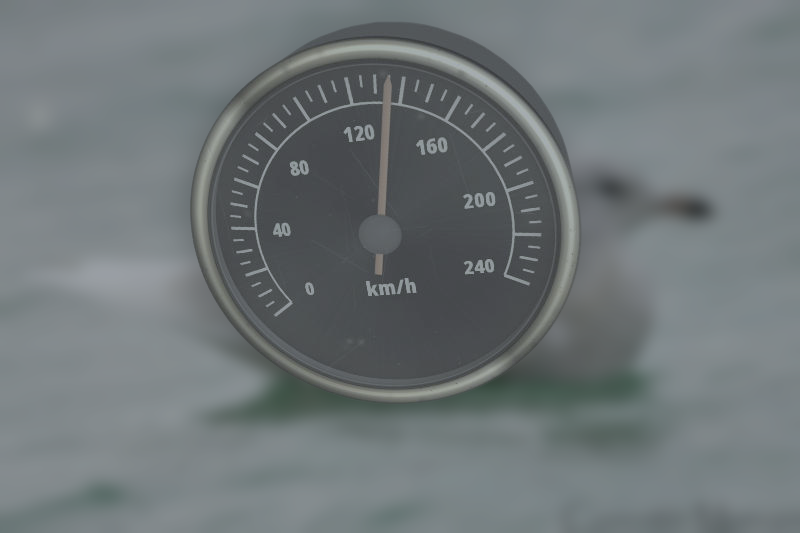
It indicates 135 km/h
